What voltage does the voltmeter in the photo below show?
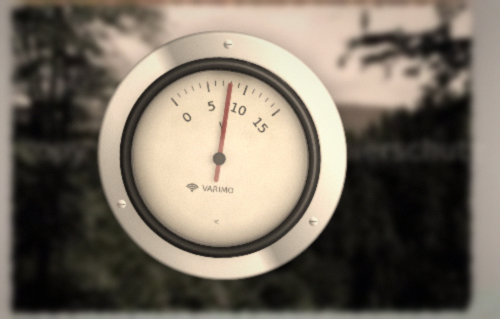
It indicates 8 V
